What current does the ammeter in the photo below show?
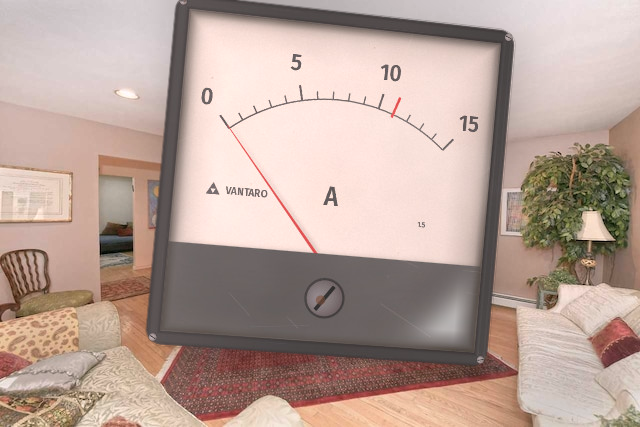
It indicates 0 A
